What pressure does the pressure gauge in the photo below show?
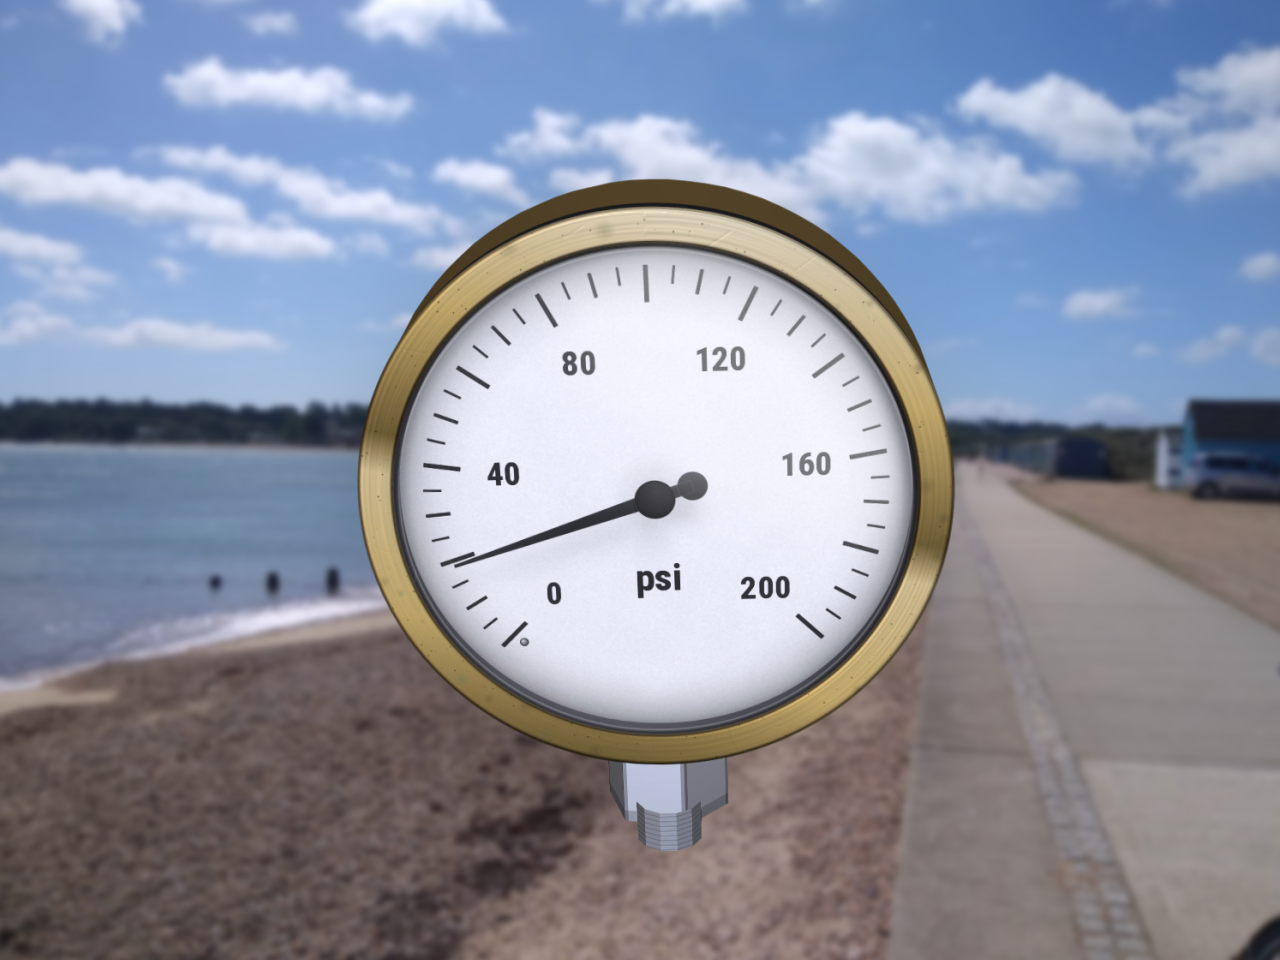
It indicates 20 psi
